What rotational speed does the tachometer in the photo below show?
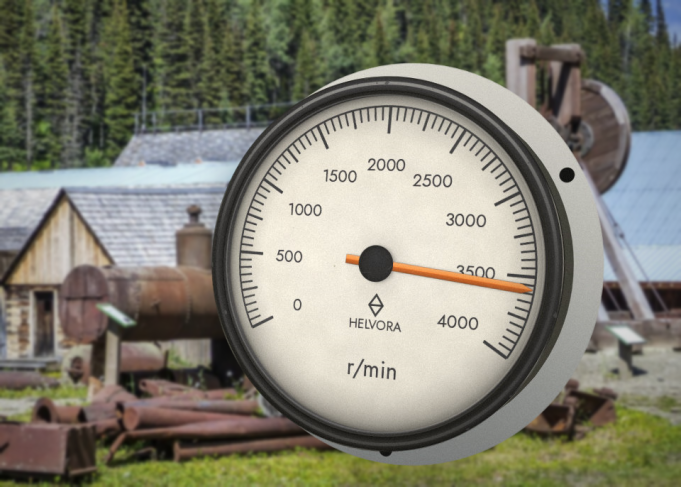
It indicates 3575 rpm
